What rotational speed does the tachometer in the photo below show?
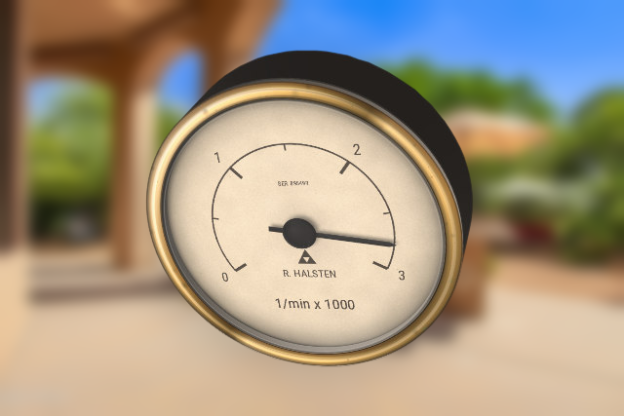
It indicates 2750 rpm
